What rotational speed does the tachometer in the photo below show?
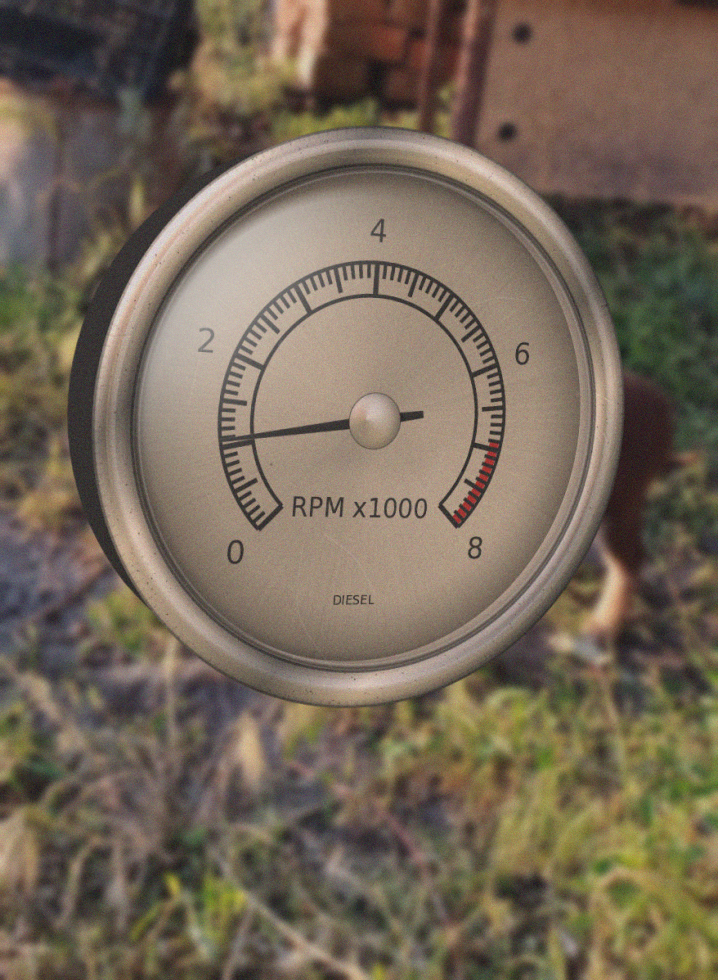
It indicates 1100 rpm
